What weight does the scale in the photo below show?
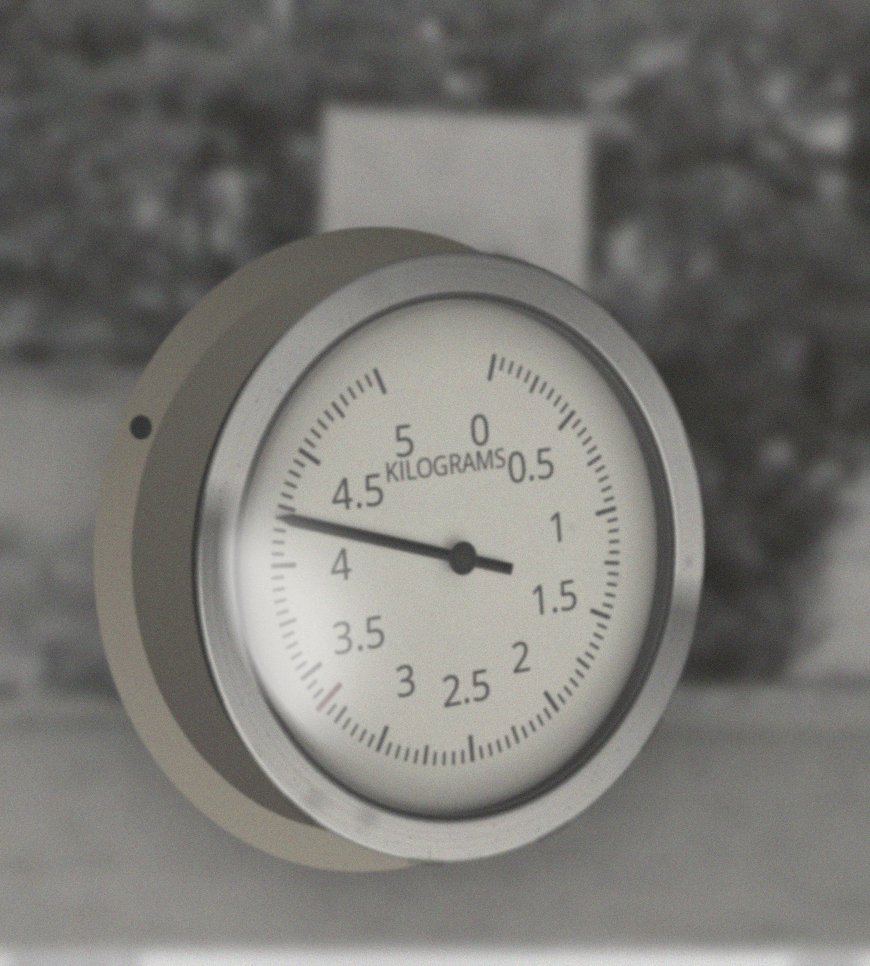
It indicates 4.2 kg
